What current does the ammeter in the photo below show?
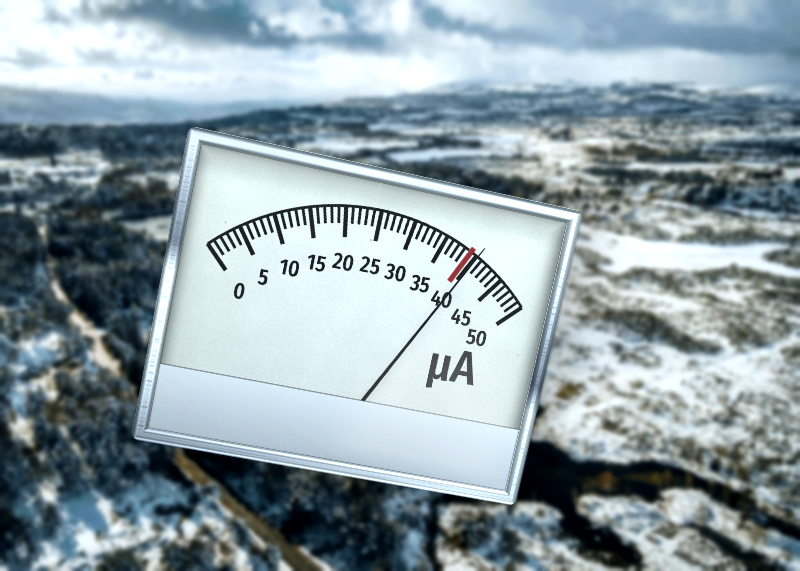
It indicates 40 µA
